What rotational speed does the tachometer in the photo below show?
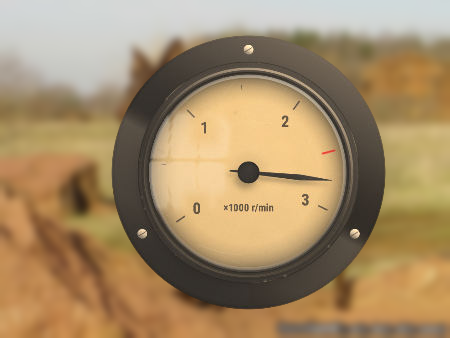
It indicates 2750 rpm
